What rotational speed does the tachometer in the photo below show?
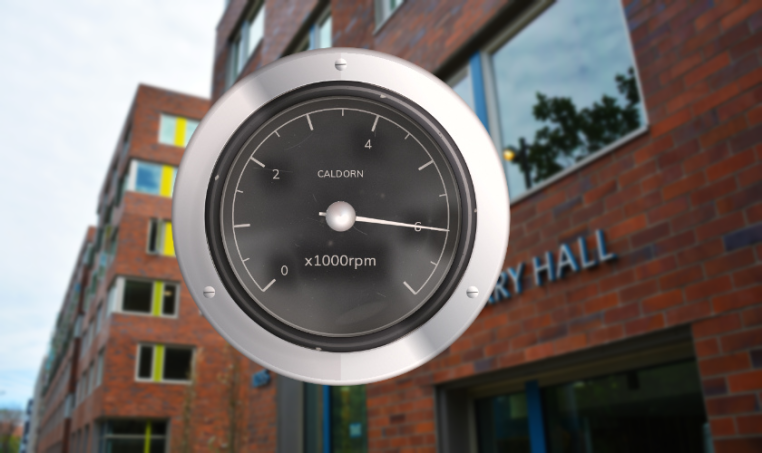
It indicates 6000 rpm
